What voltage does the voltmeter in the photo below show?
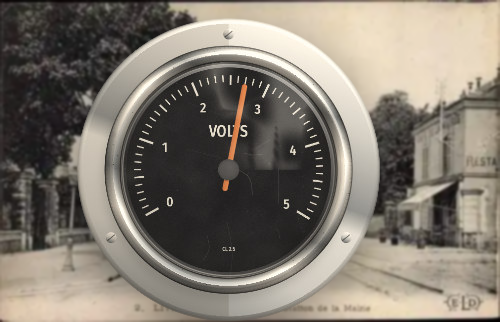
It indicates 2.7 V
